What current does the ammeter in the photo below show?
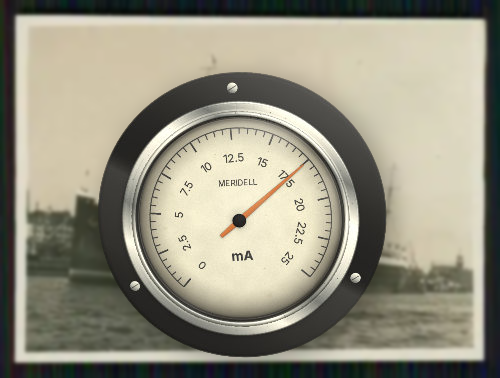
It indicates 17.5 mA
